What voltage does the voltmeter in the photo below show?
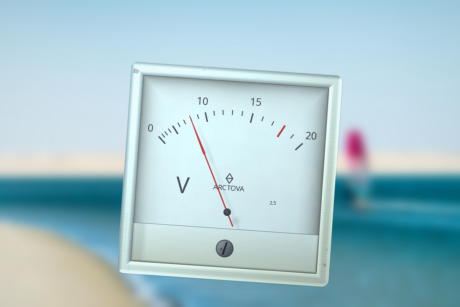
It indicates 8 V
